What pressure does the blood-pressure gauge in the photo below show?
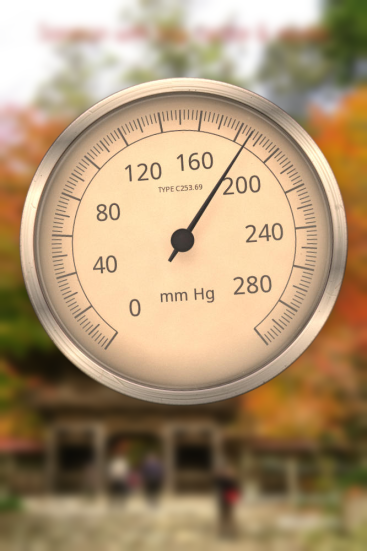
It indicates 186 mmHg
